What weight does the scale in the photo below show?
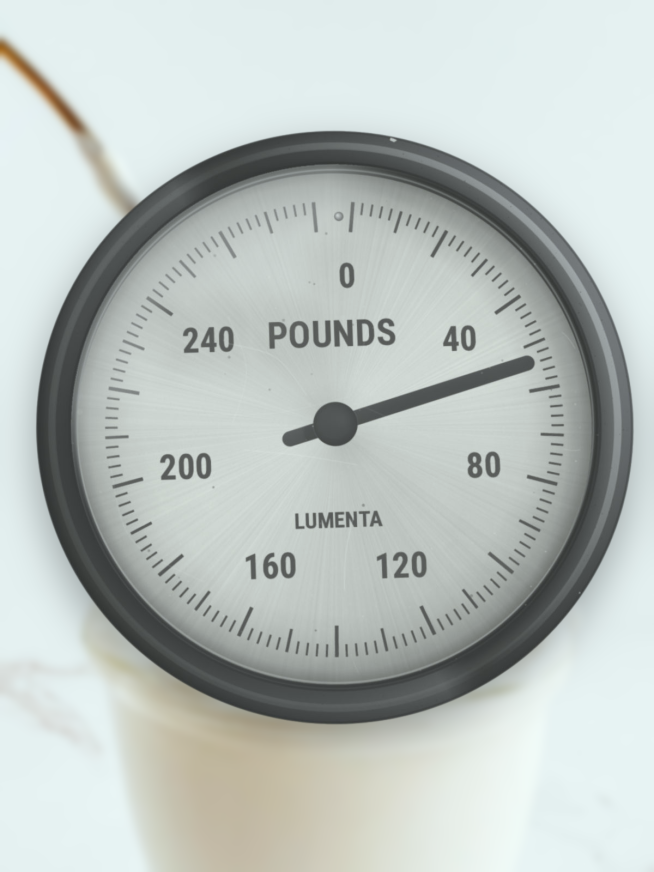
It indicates 54 lb
